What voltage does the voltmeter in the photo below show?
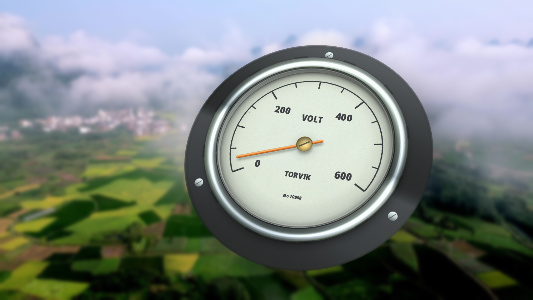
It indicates 25 V
